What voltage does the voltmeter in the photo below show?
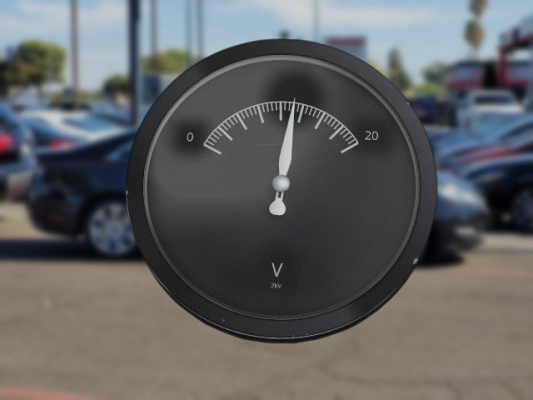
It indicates 11.5 V
